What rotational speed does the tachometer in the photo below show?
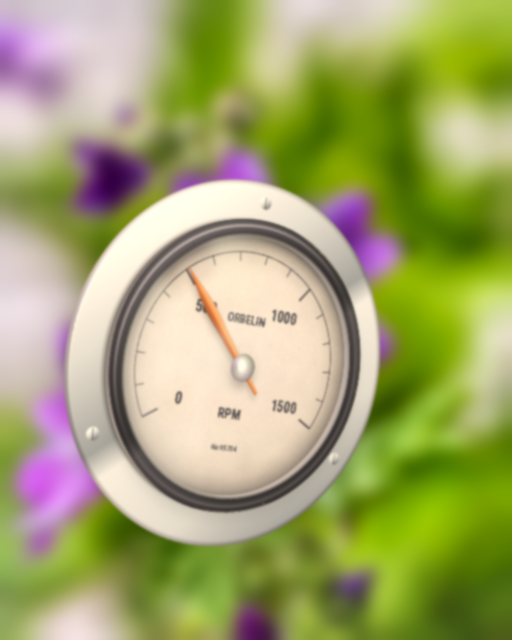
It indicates 500 rpm
